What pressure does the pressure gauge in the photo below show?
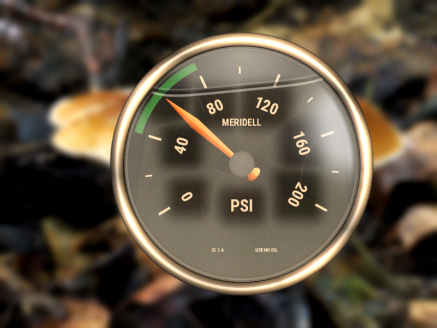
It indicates 60 psi
